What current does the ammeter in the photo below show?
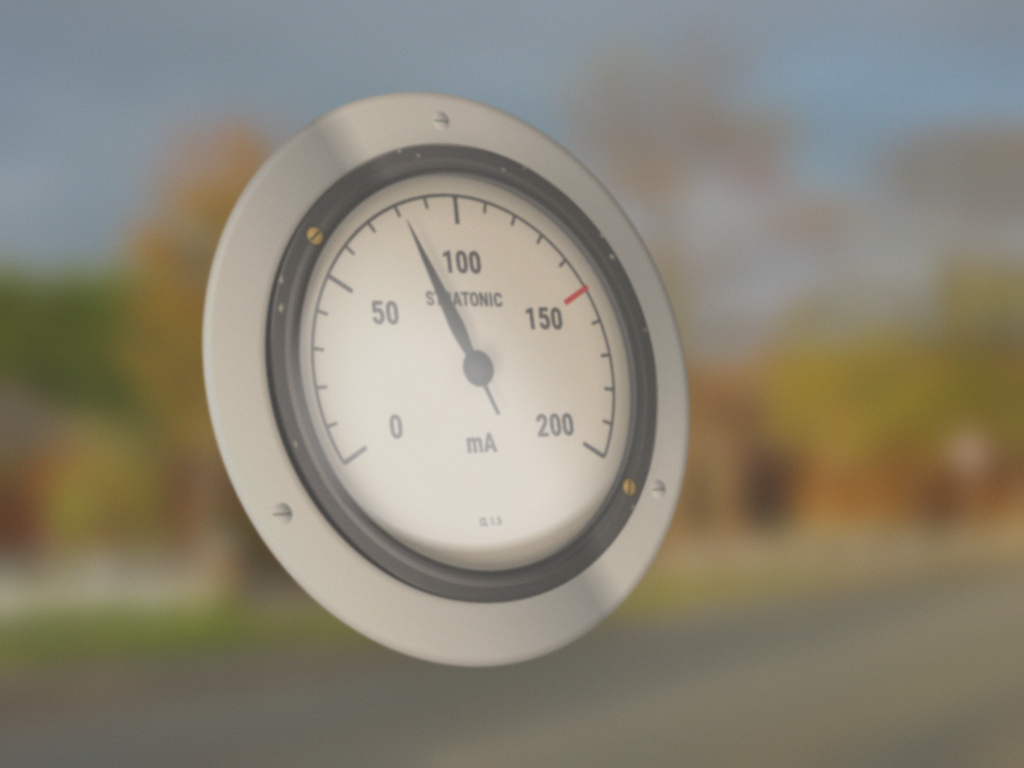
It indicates 80 mA
